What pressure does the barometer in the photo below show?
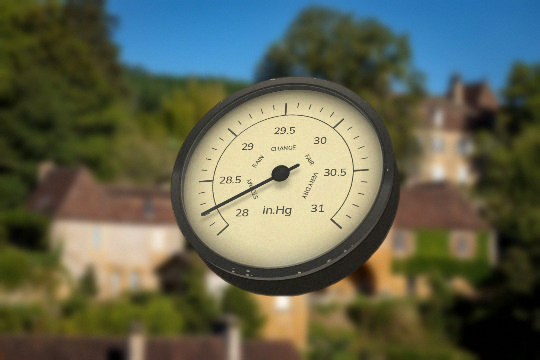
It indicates 28.2 inHg
